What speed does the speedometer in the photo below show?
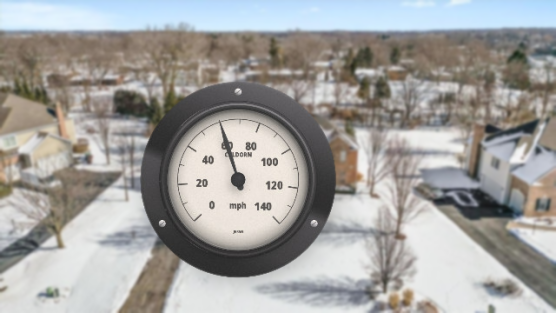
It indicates 60 mph
